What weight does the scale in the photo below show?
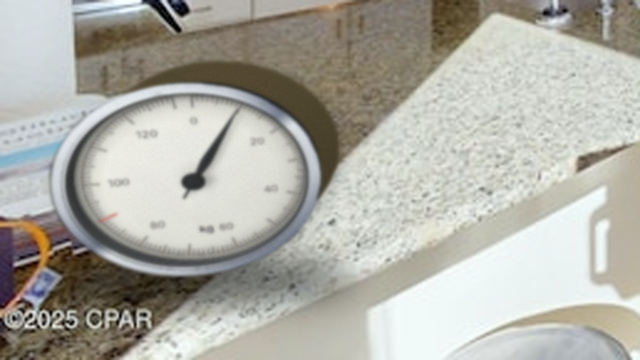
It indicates 10 kg
